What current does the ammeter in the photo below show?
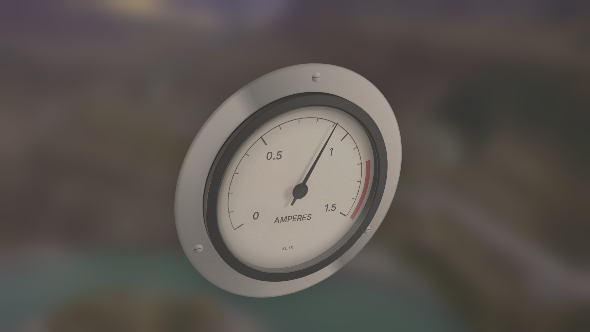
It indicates 0.9 A
